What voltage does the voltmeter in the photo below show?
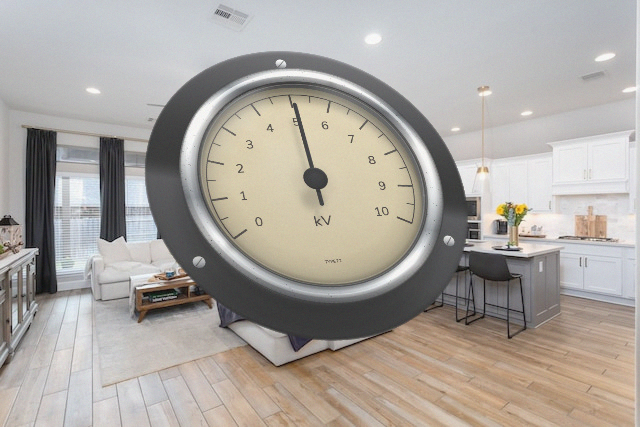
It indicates 5 kV
